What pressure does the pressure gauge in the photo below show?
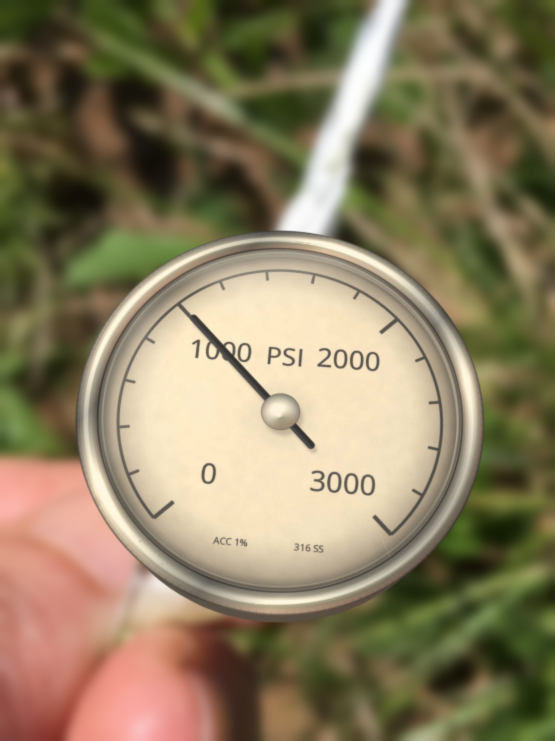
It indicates 1000 psi
